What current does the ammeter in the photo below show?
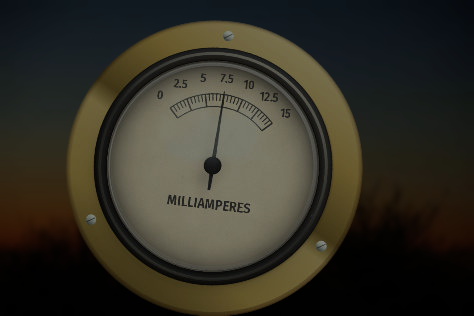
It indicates 7.5 mA
